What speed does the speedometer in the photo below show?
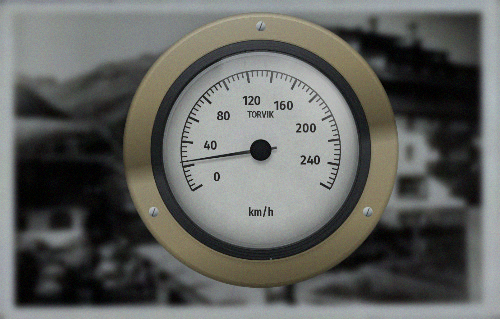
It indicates 24 km/h
